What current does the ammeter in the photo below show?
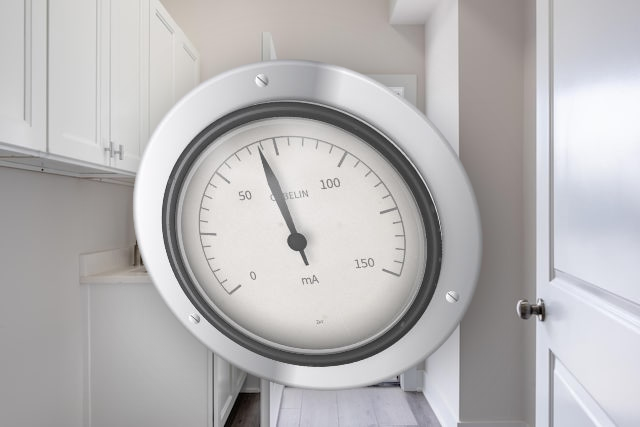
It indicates 70 mA
